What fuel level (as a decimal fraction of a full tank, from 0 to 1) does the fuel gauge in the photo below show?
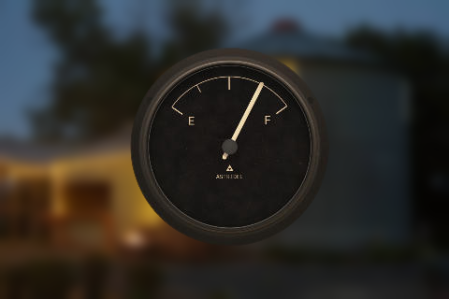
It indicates 0.75
